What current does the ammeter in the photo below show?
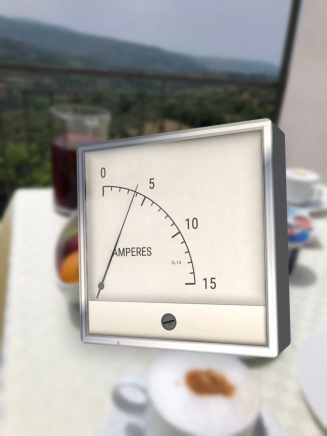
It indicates 4 A
